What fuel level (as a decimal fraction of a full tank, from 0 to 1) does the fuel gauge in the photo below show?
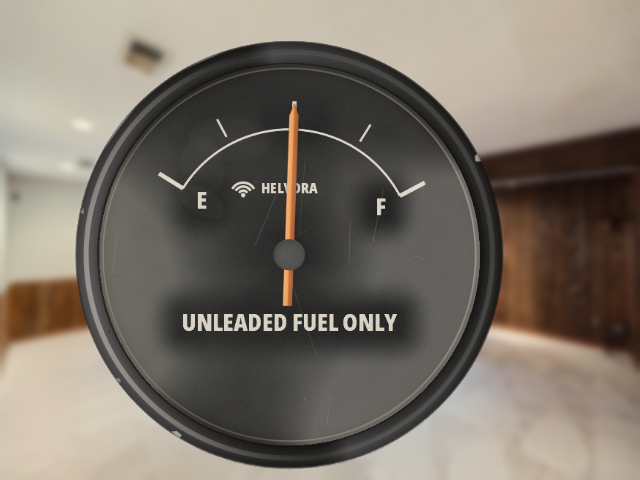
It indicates 0.5
